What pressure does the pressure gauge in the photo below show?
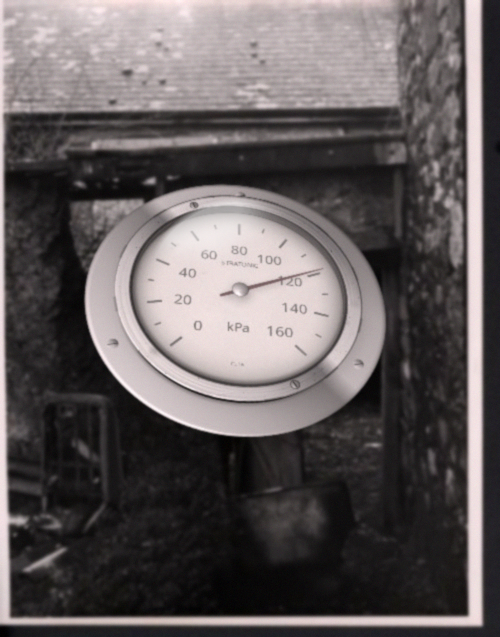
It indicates 120 kPa
